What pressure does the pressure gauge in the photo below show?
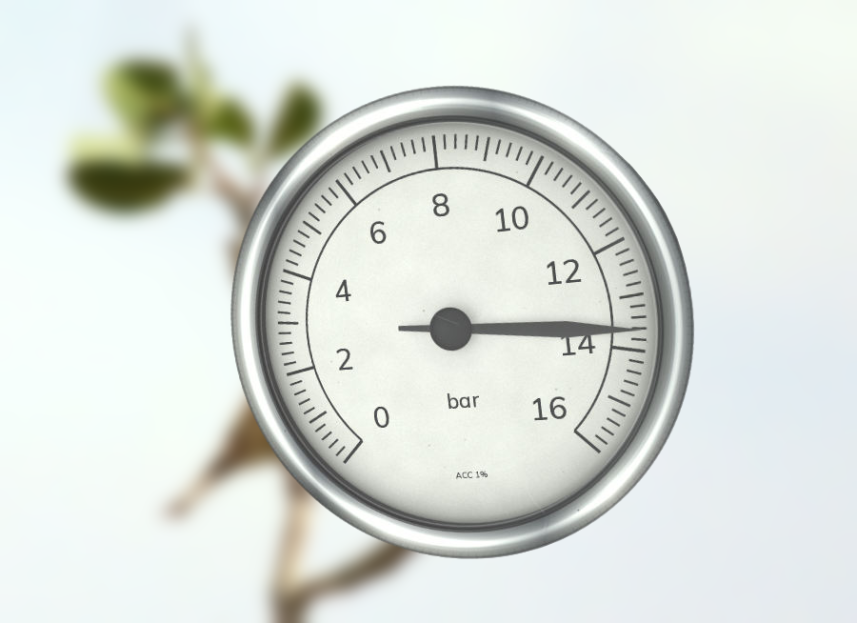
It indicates 13.6 bar
